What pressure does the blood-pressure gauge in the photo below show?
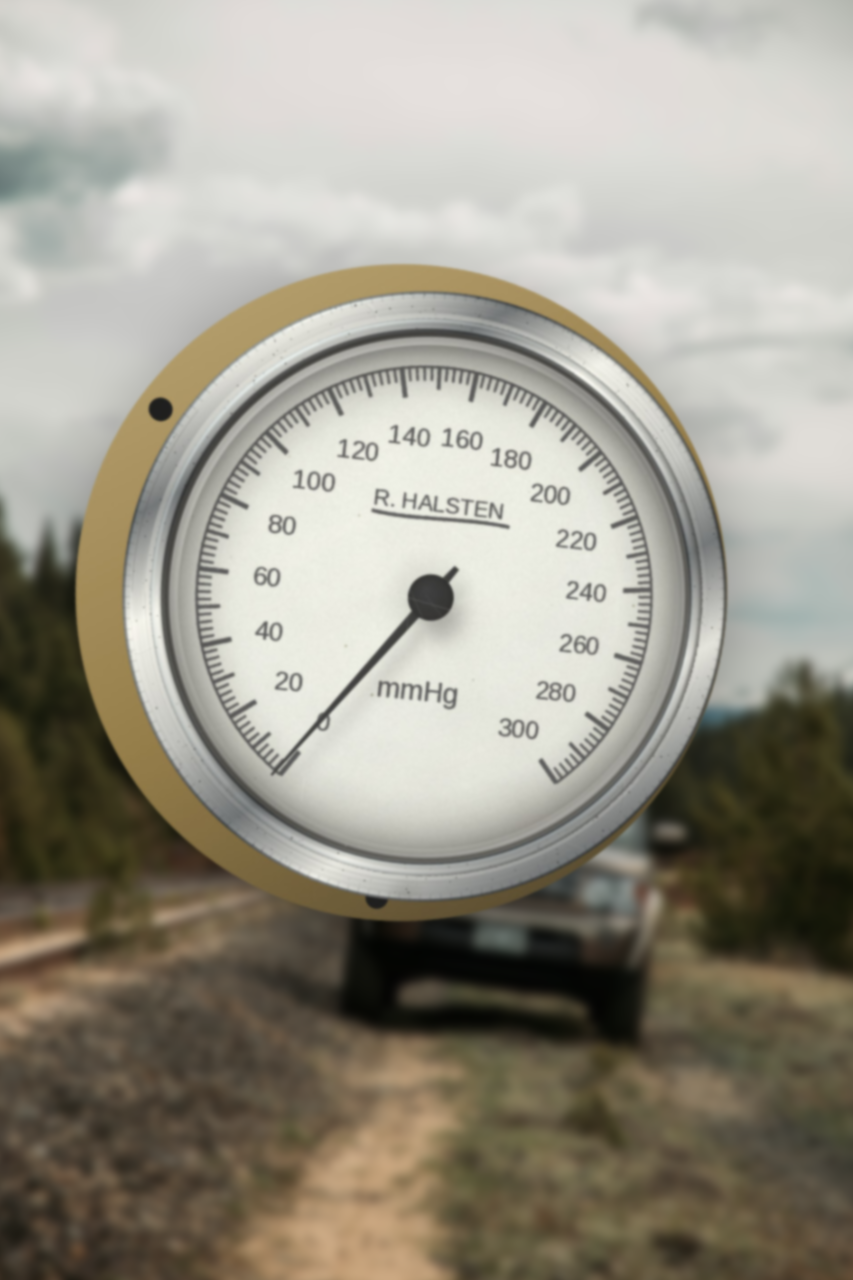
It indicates 2 mmHg
